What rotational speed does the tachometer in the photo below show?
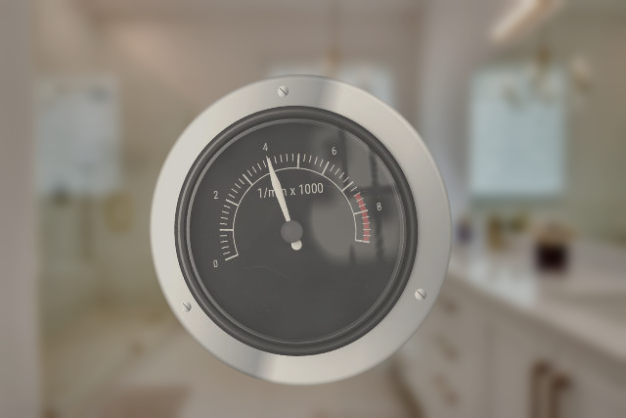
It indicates 4000 rpm
